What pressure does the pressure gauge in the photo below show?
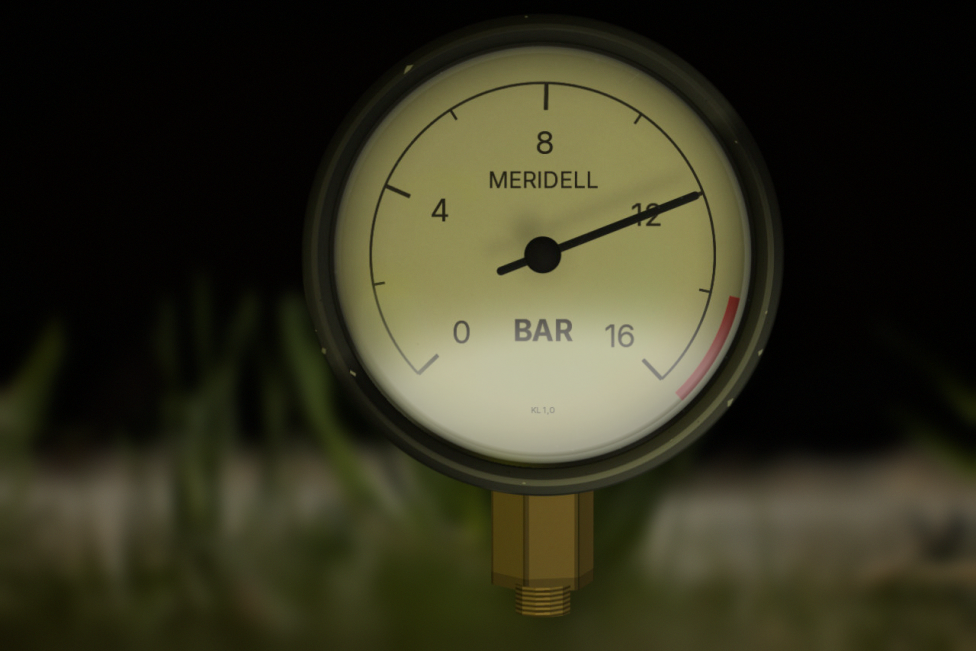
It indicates 12 bar
